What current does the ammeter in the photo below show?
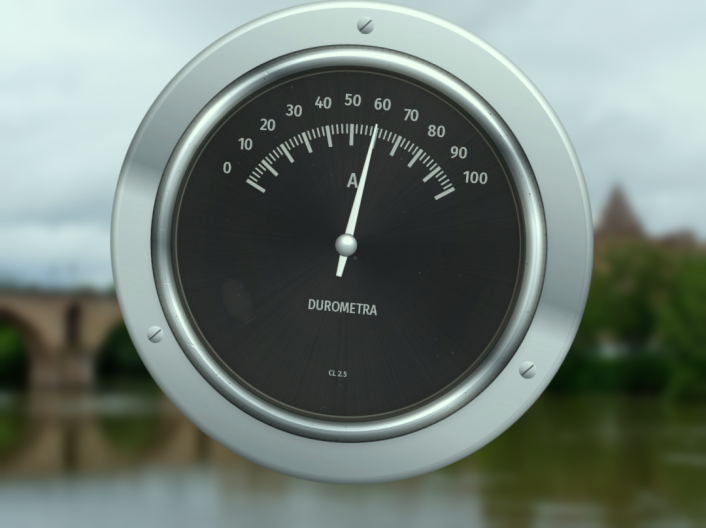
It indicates 60 A
